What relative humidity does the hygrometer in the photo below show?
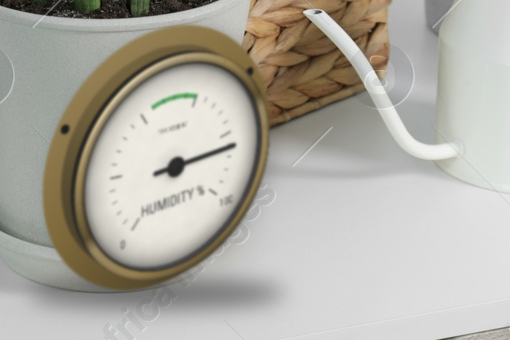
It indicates 84 %
